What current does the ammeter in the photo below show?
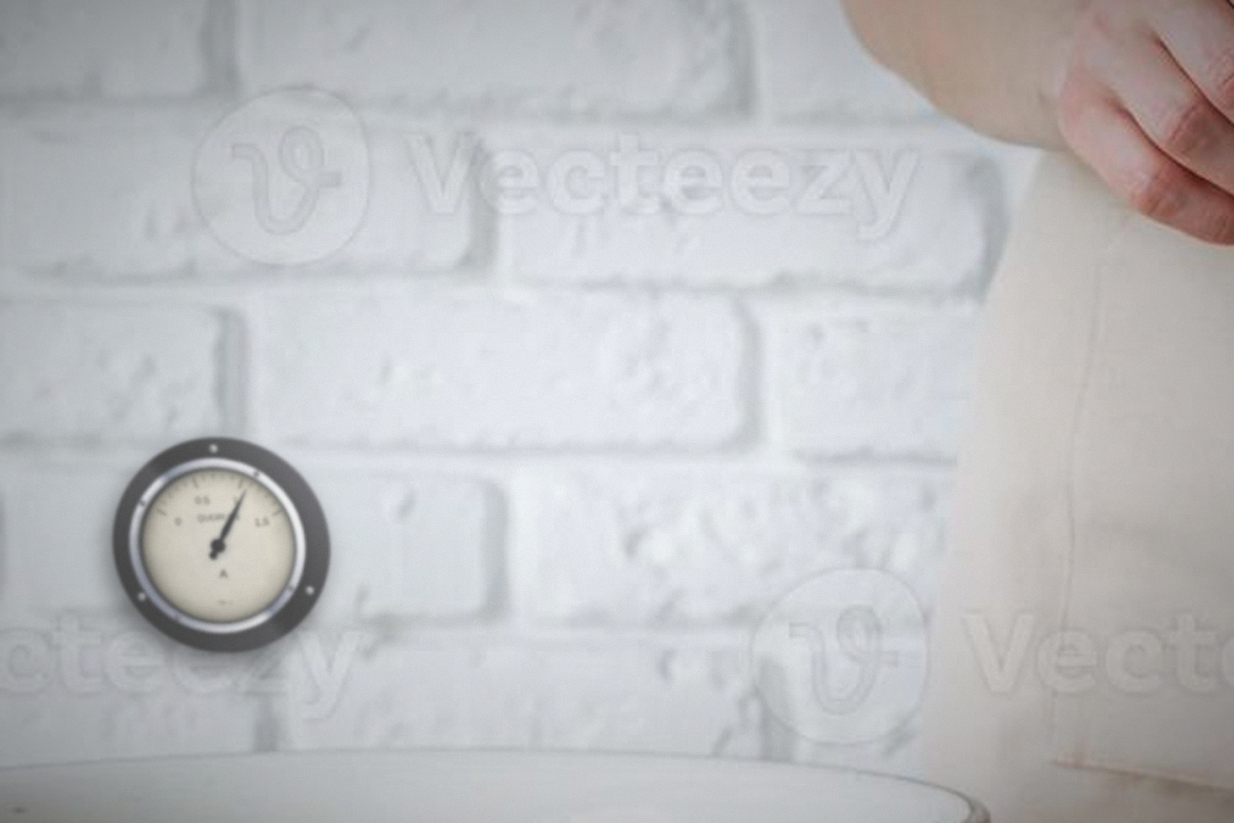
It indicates 1.1 A
